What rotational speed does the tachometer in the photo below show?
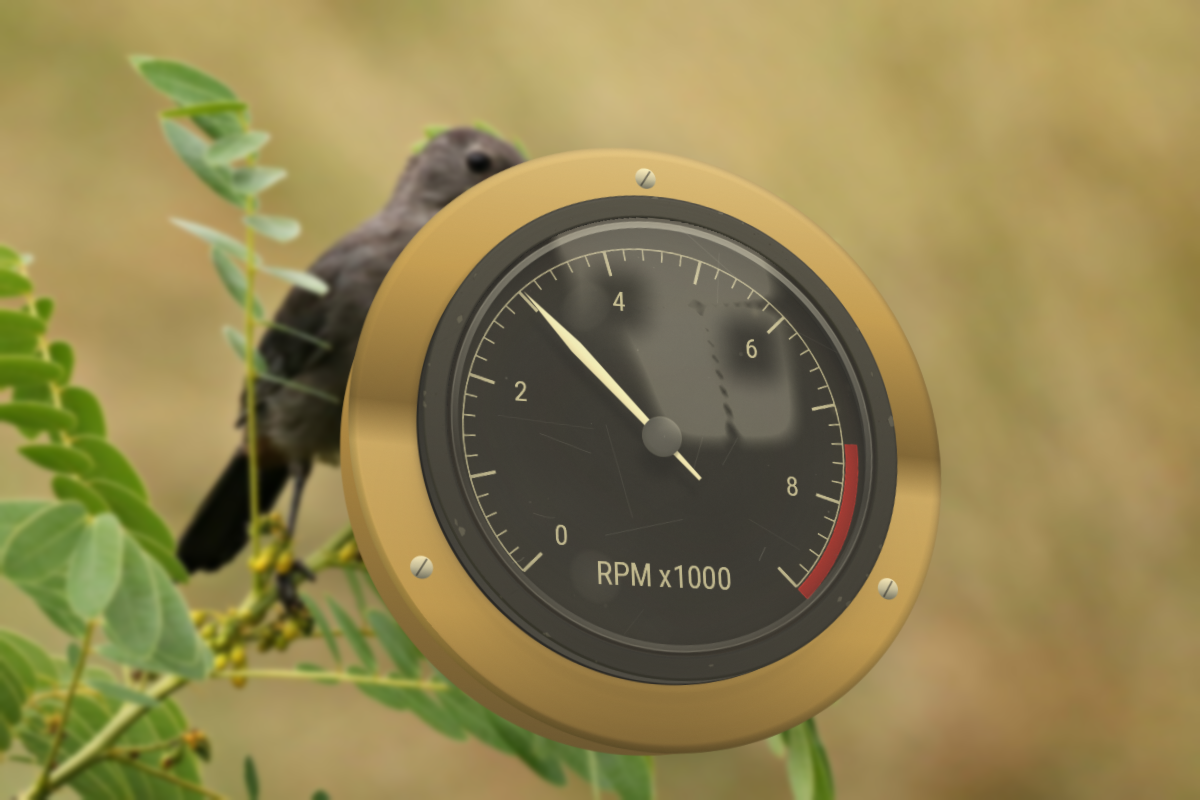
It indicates 3000 rpm
